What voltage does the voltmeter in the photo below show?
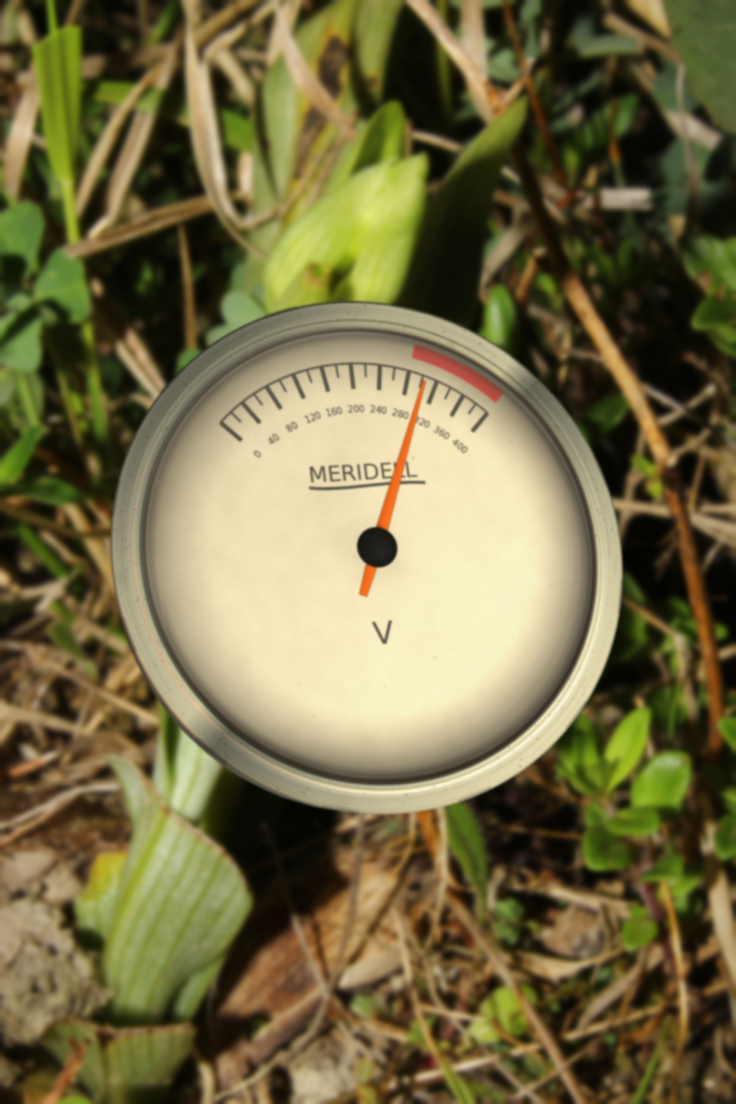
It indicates 300 V
